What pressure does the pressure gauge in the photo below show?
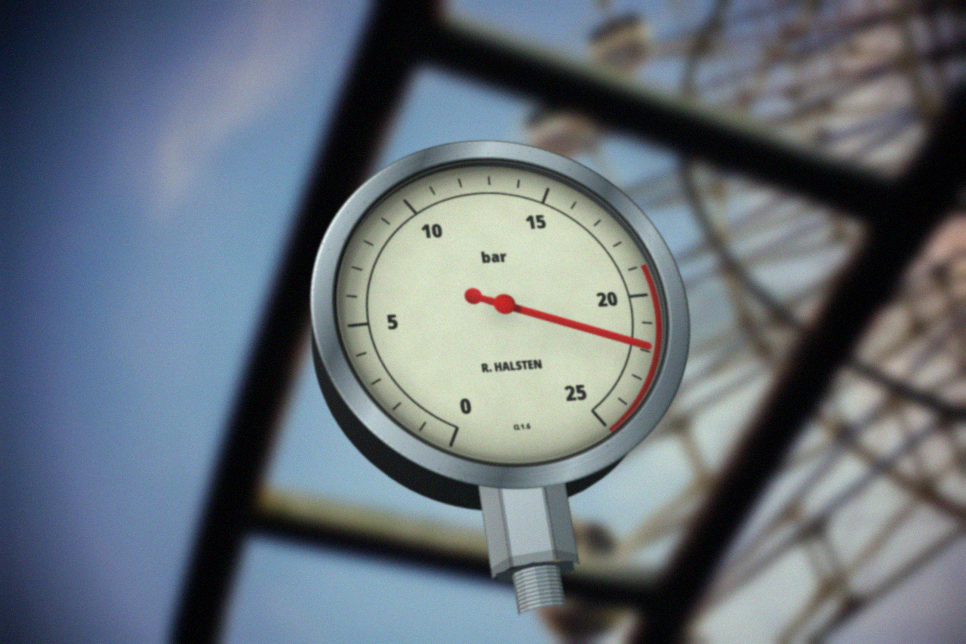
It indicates 22 bar
